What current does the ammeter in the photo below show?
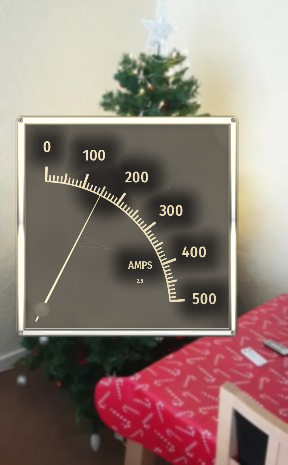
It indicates 150 A
